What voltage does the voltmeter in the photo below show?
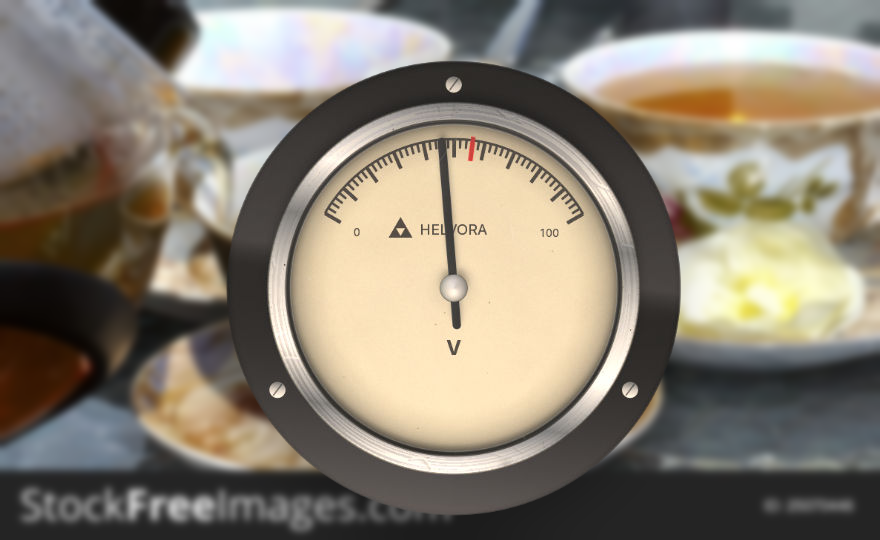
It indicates 46 V
